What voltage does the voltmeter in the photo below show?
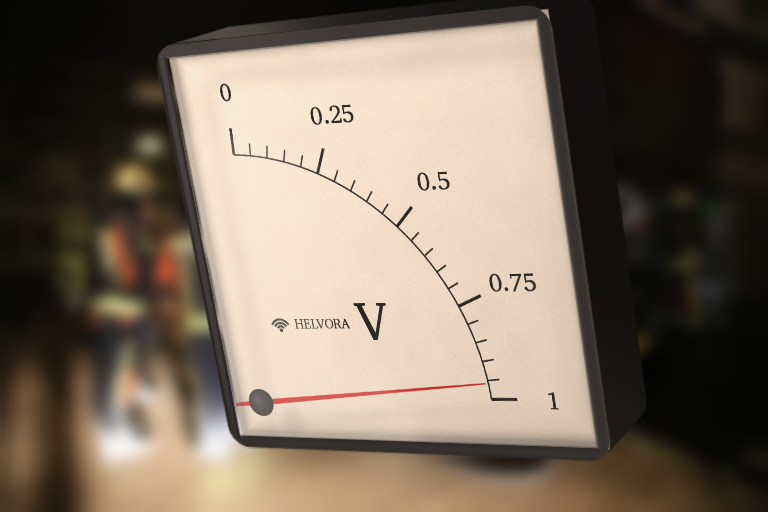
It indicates 0.95 V
